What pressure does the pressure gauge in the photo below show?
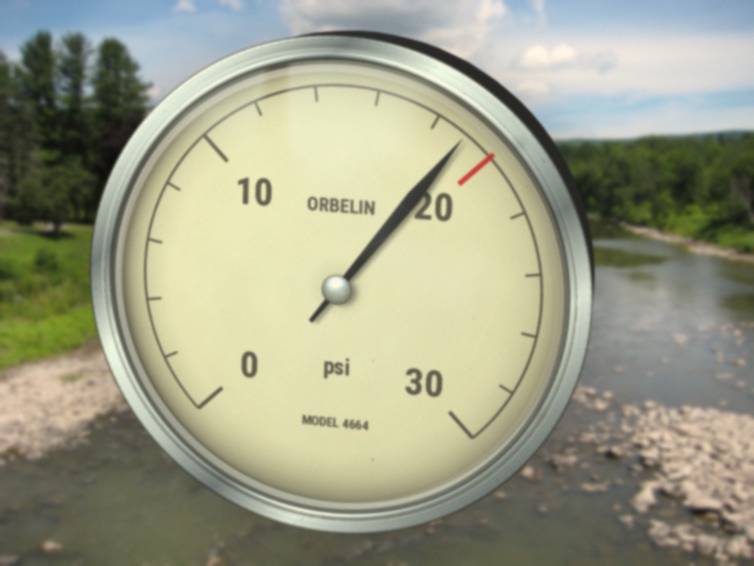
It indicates 19 psi
